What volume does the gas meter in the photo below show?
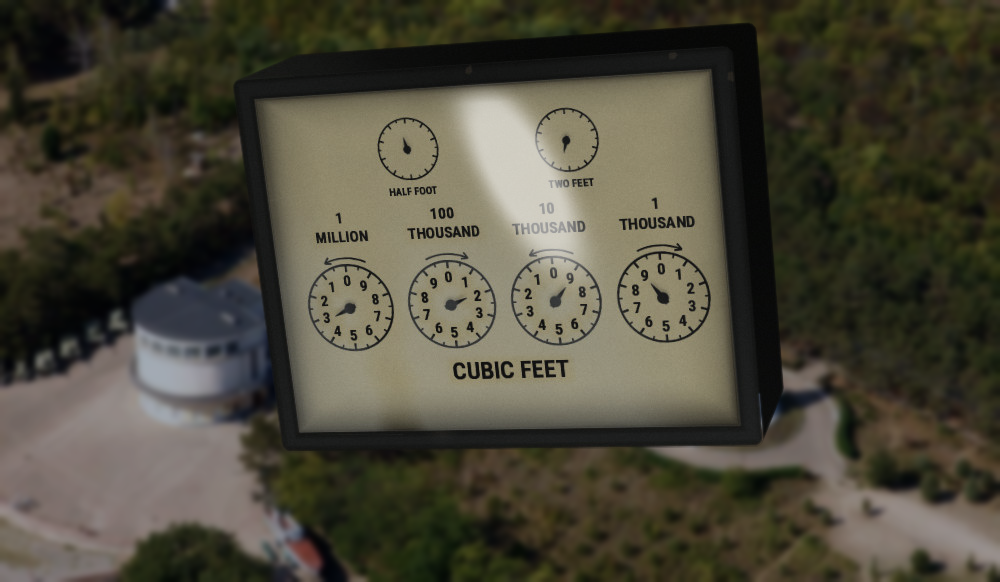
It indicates 318900 ft³
